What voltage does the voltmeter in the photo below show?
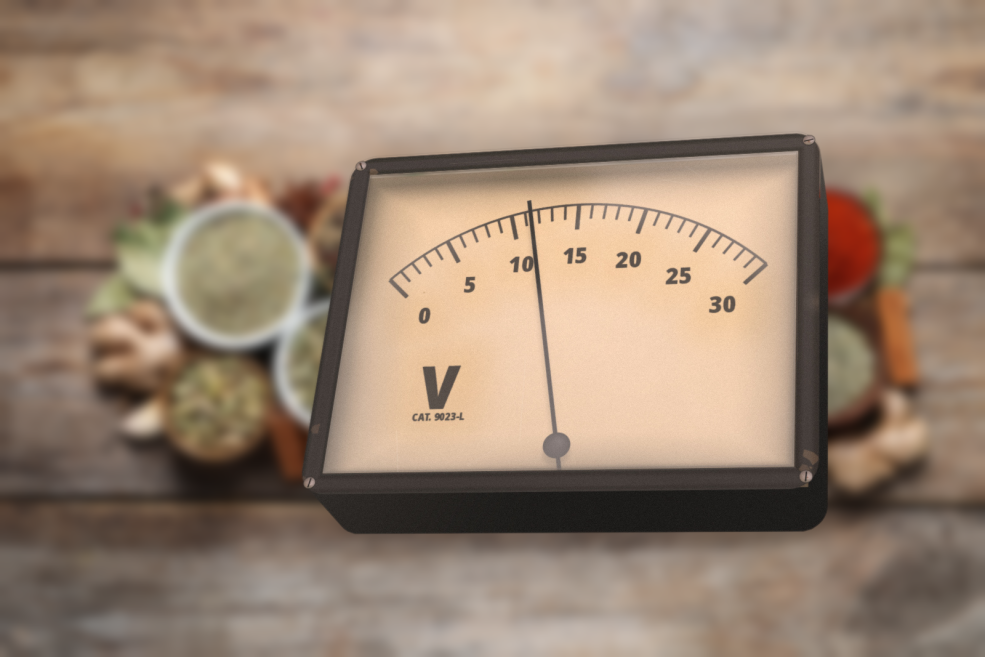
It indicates 11.5 V
